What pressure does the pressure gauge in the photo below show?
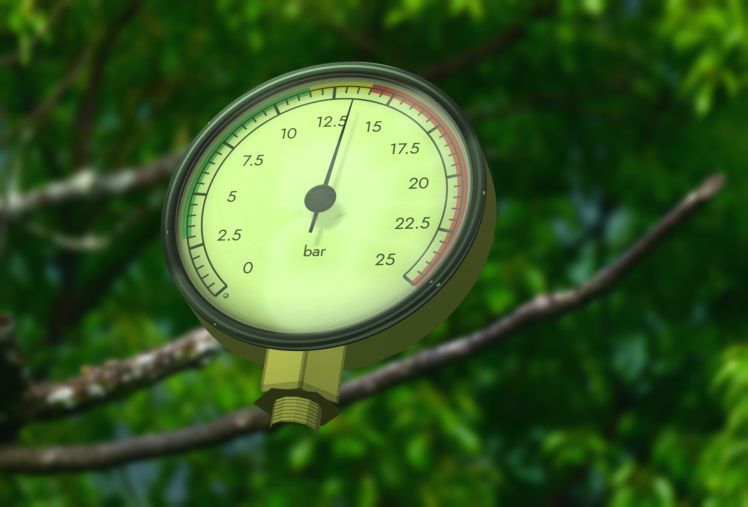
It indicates 13.5 bar
